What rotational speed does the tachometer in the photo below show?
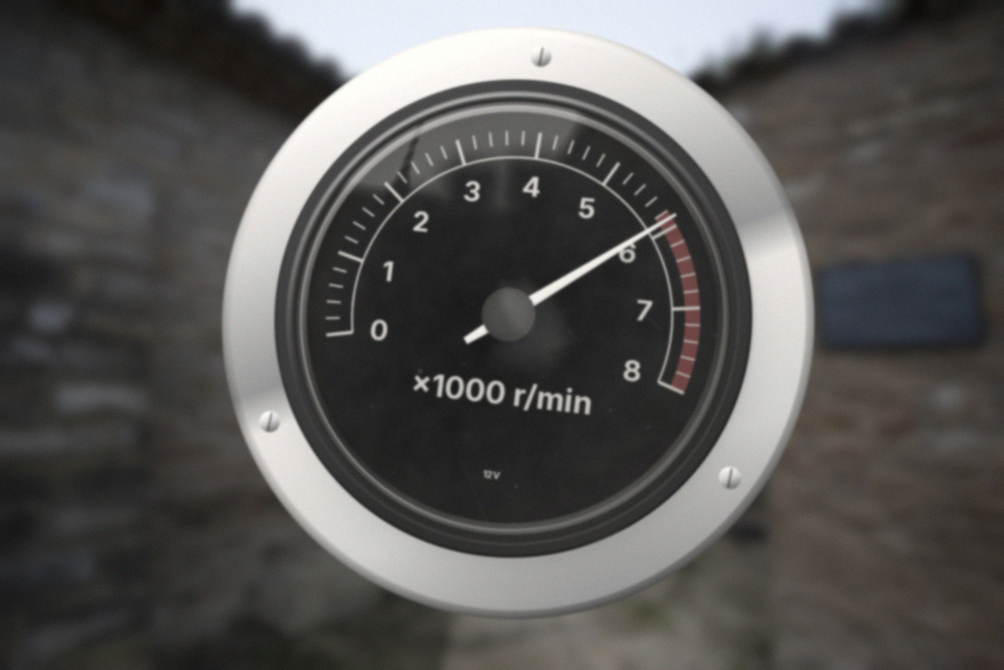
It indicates 5900 rpm
